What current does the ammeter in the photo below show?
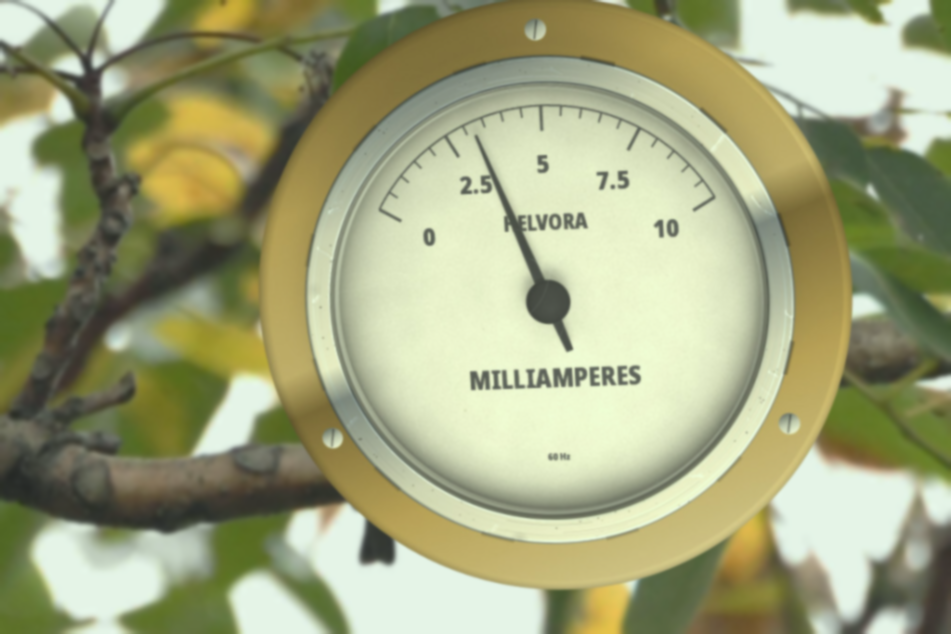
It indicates 3.25 mA
